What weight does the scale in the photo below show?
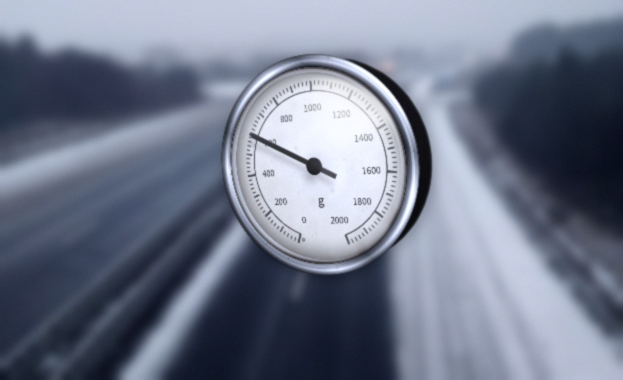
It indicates 600 g
